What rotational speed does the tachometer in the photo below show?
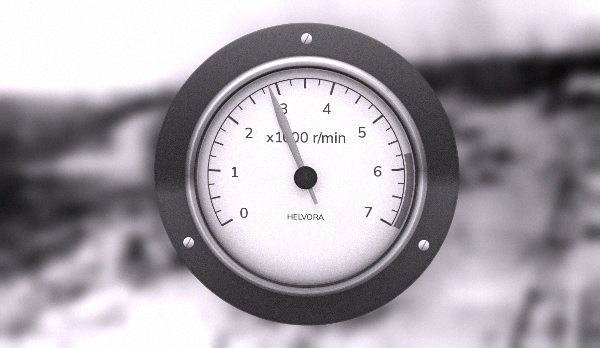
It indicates 2875 rpm
